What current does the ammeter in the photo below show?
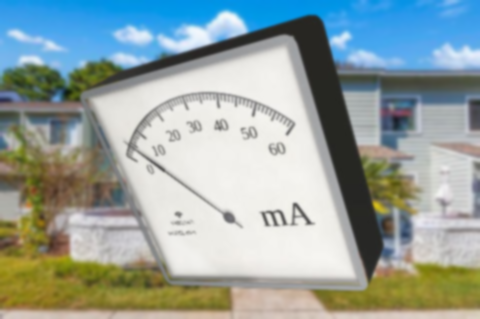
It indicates 5 mA
